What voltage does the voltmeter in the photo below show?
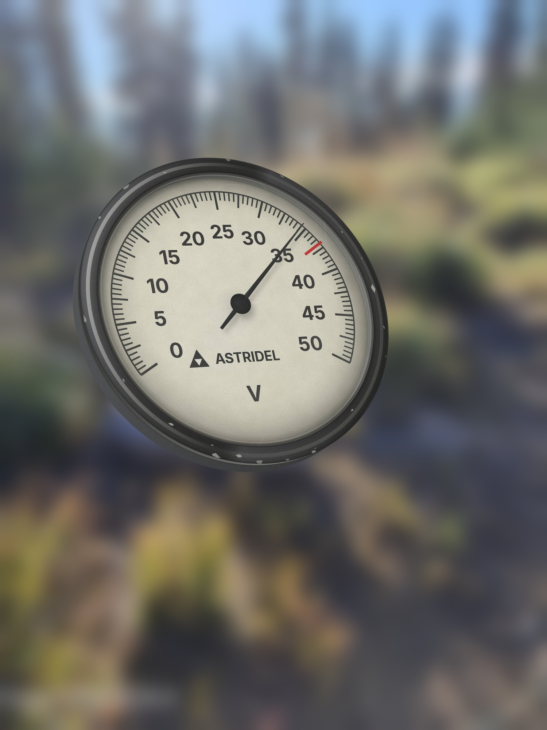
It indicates 34.5 V
